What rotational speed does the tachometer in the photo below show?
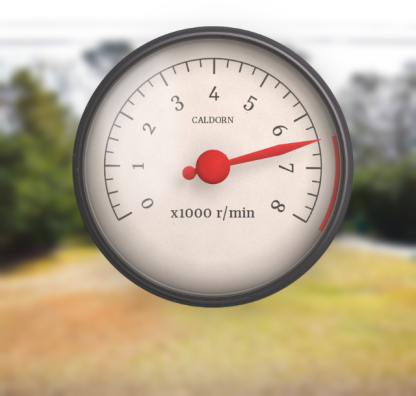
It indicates 6500 rpm
